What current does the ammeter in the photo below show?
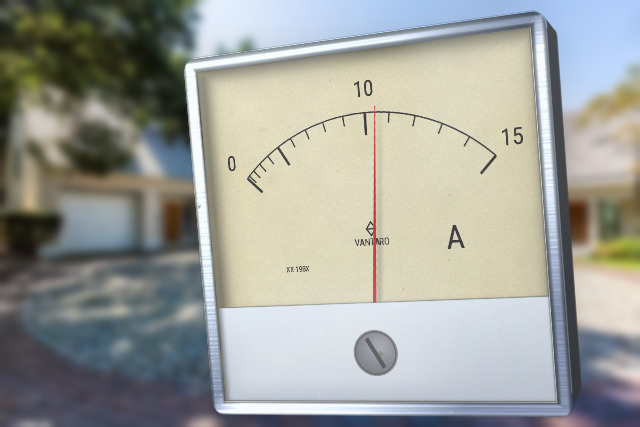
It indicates 10.5 A
